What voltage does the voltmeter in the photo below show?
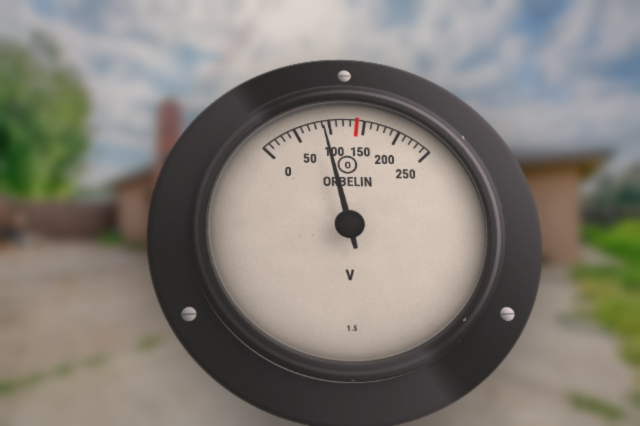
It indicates 90 V
